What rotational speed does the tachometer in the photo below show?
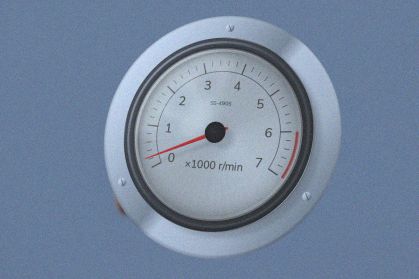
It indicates 200 rpm
